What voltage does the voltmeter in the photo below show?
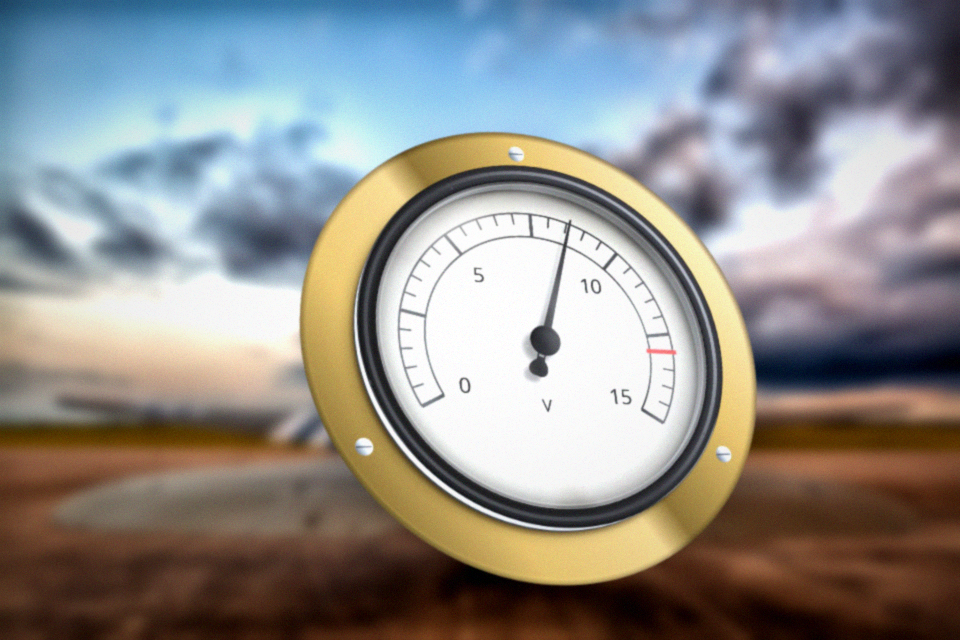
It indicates 8.5 V
